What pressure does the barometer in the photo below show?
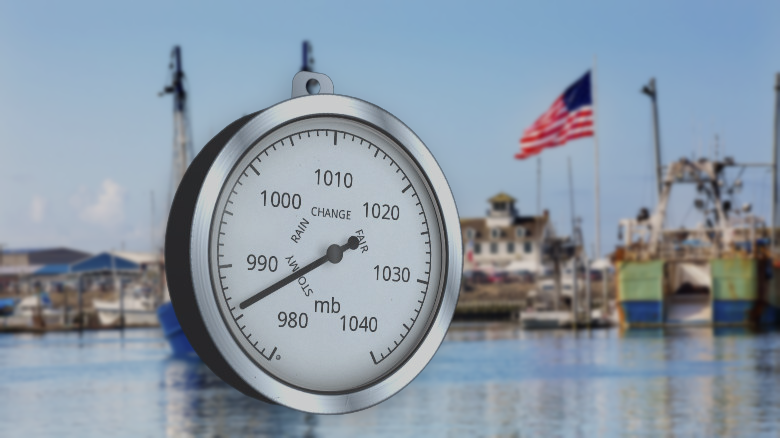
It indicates 986 mbar
